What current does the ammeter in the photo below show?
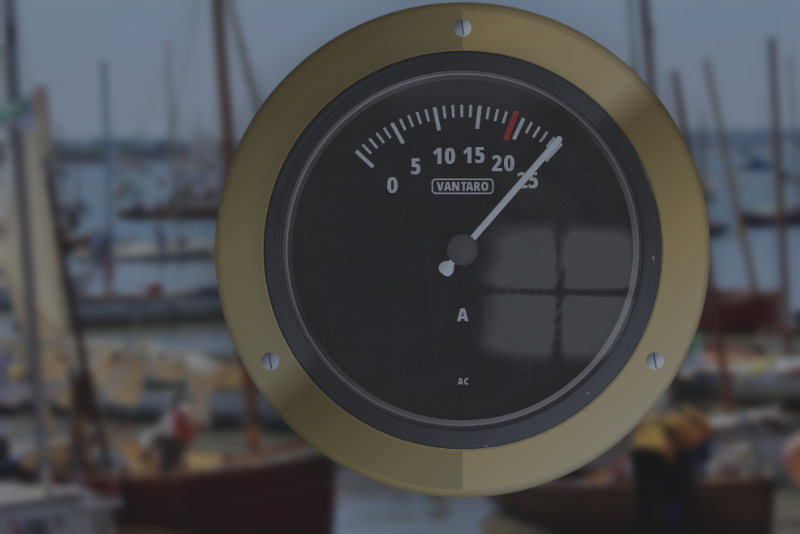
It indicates 24.5 A
